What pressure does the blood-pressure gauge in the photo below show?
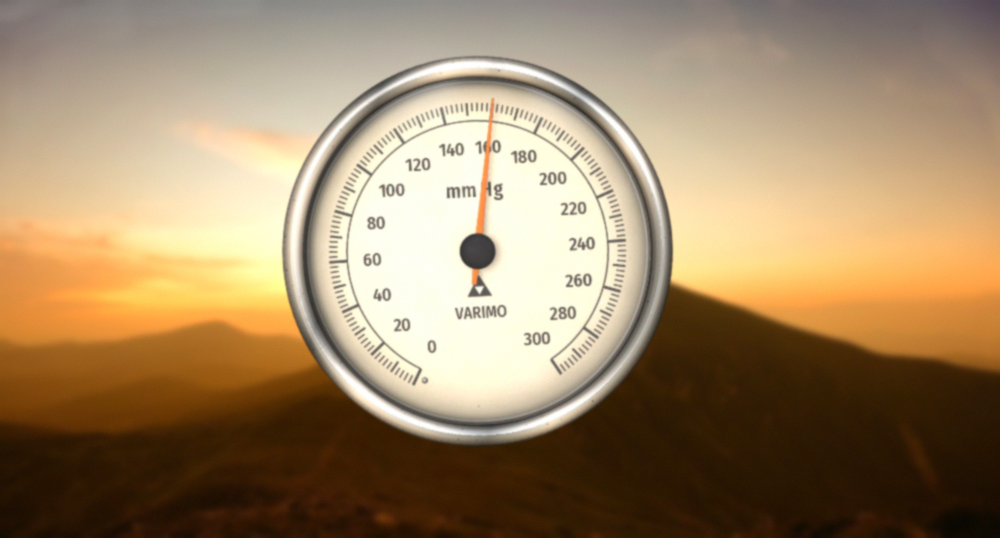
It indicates 160 mmHg
